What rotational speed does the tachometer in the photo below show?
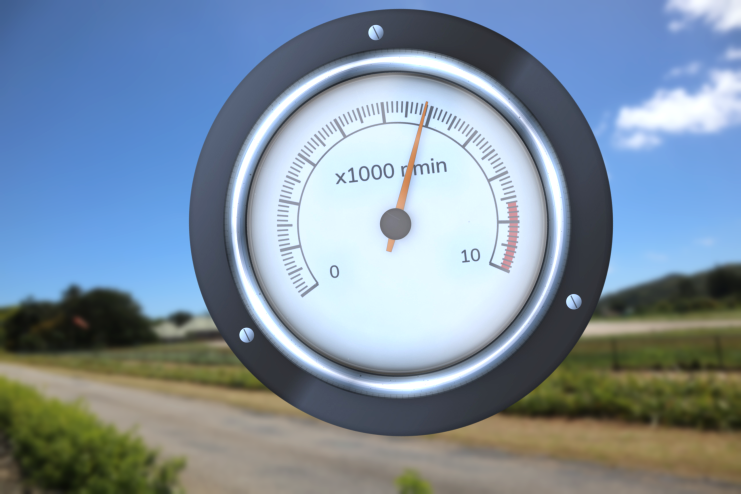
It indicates 5900 rpm
